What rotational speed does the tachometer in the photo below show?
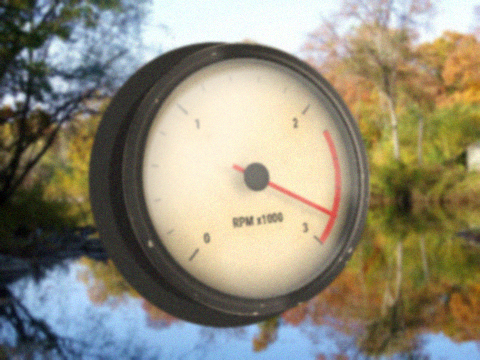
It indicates 2800 rpm
